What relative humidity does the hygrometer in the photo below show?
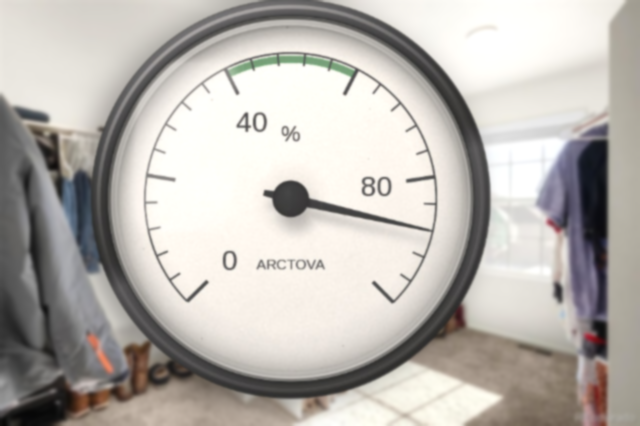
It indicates 88 %
